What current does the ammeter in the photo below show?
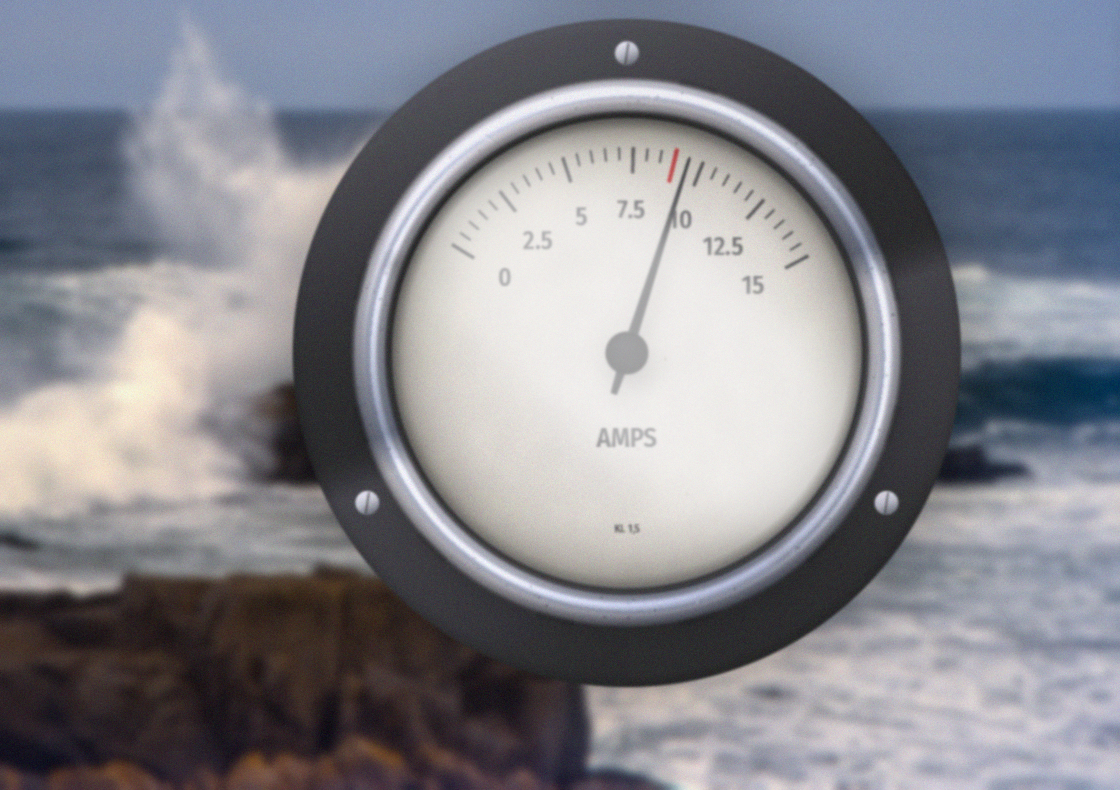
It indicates 9.5 A
